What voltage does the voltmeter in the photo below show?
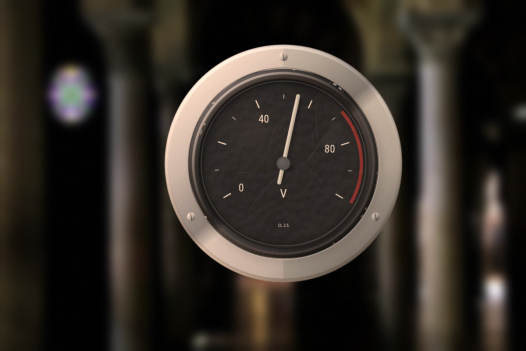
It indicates 55 V
